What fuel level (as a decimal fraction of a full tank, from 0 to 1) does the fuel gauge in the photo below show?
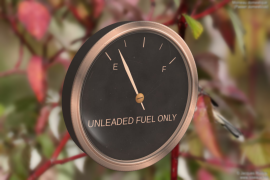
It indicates 0.125
